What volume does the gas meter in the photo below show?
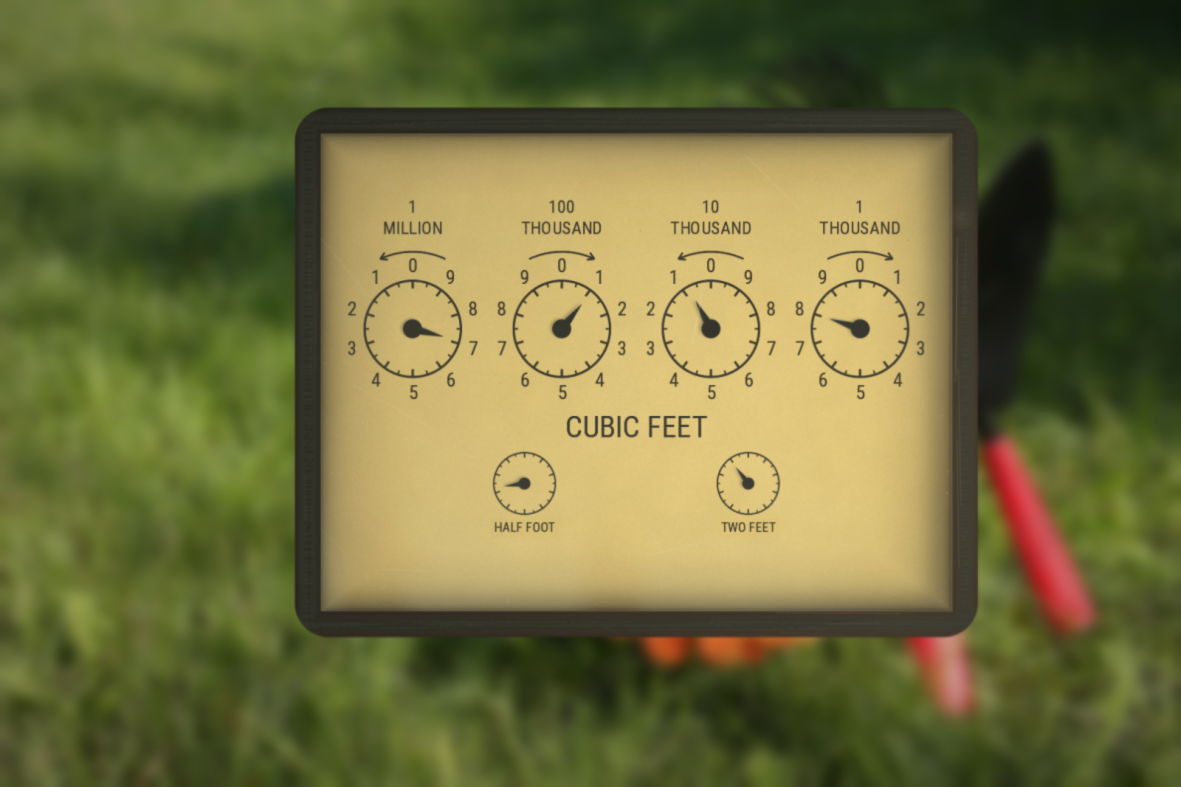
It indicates 710800 ft³
